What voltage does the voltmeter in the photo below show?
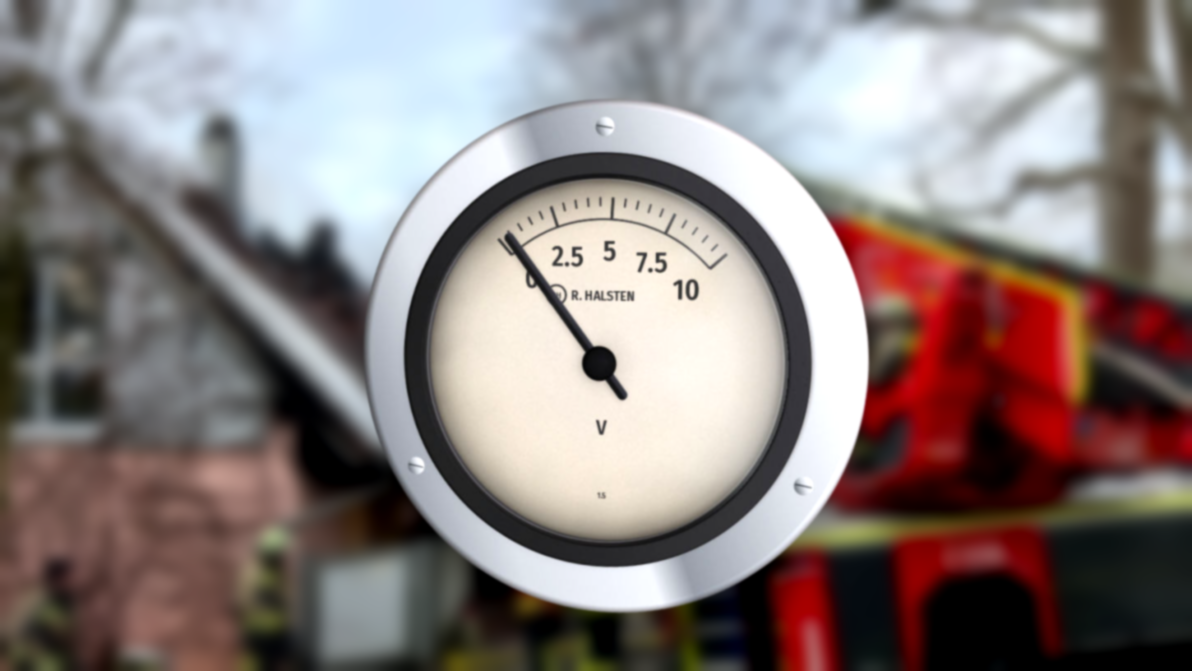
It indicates 0.5 V
